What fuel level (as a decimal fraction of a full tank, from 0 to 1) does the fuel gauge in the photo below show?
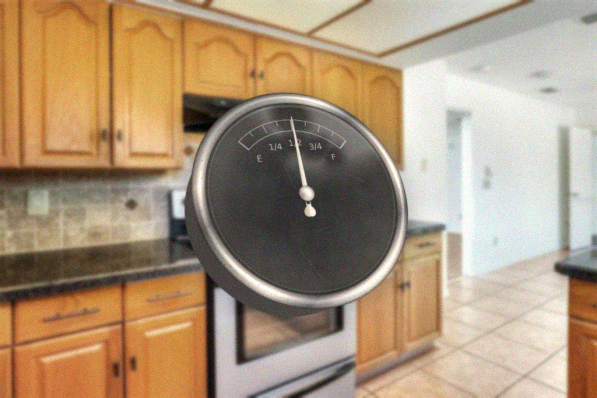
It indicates 0.5
